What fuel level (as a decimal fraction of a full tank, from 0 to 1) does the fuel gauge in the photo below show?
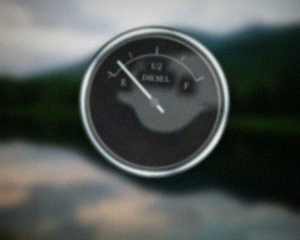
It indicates 0.125
